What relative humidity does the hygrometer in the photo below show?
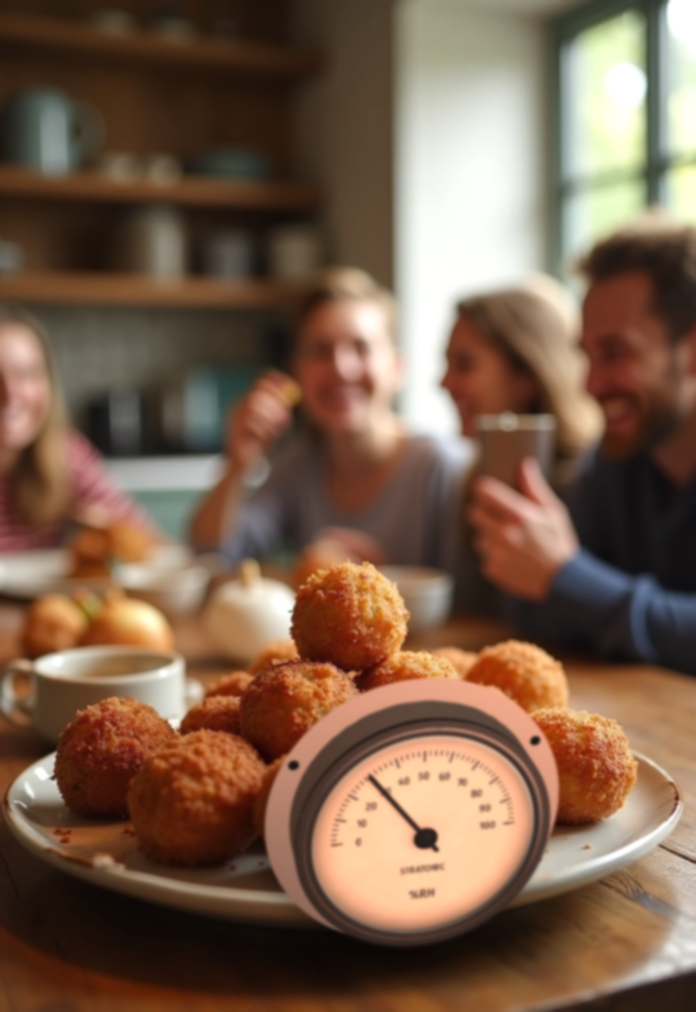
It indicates 30 %
